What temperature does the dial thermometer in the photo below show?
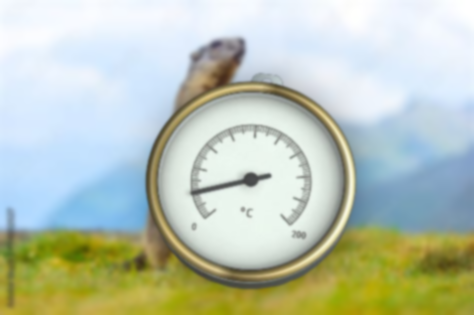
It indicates 20 °C
